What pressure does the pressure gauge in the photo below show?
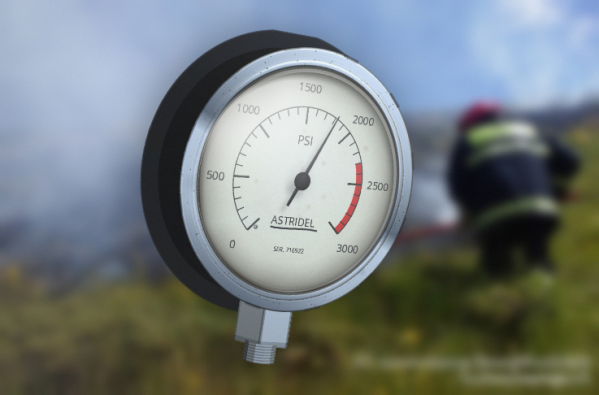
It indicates 1800 psi
